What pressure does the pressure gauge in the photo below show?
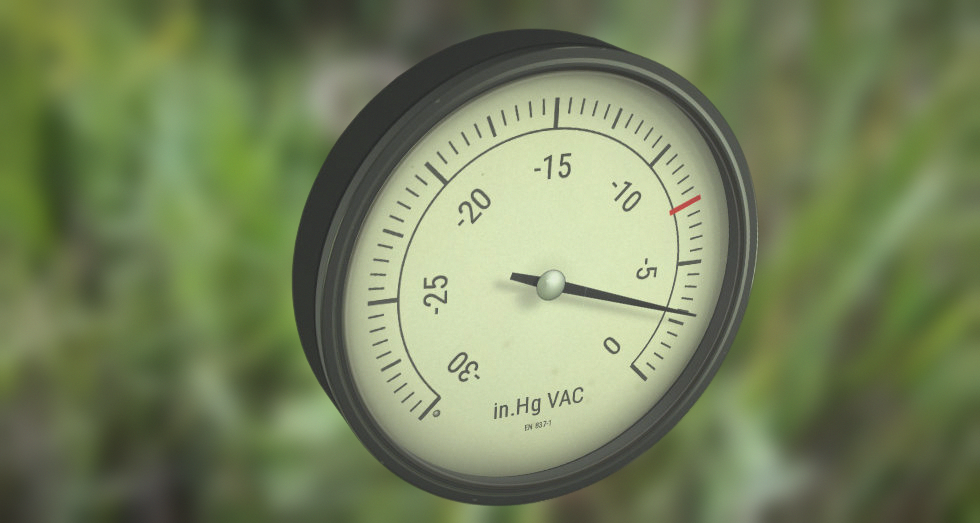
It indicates -3 inHg
